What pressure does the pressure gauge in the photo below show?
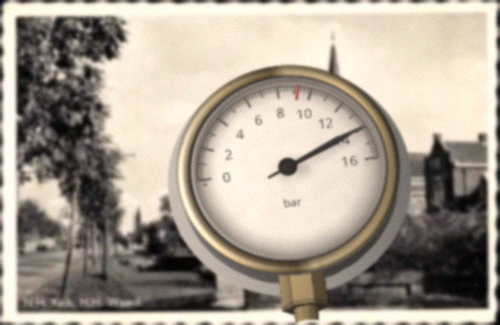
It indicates 14 bar
